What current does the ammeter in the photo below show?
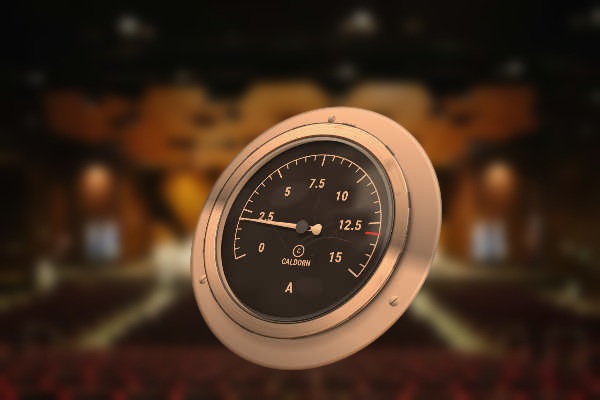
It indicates 2 A
